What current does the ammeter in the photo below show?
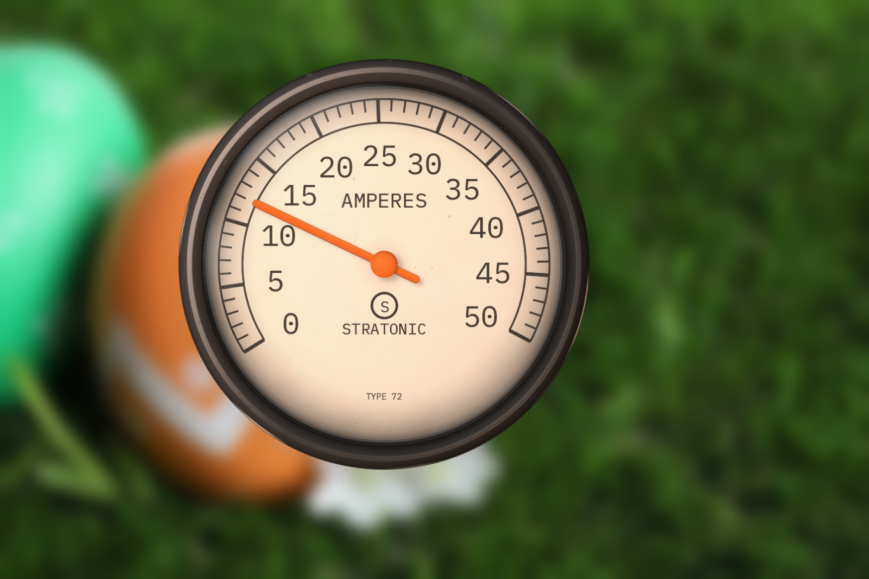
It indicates 12 A
